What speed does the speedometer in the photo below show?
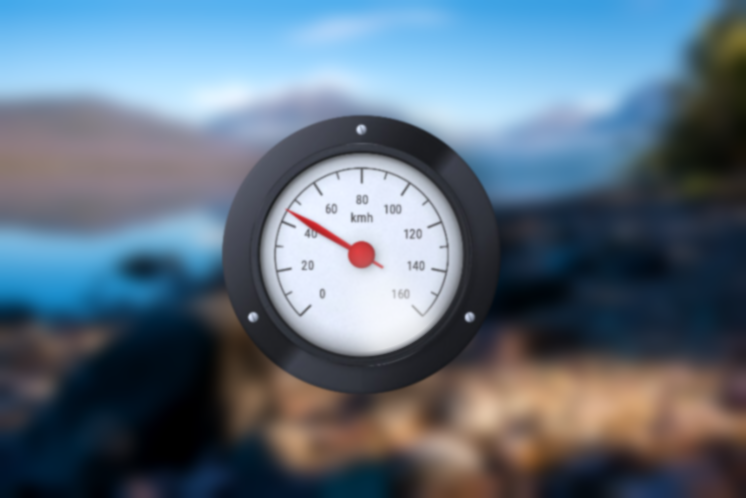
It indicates 45 km/h
